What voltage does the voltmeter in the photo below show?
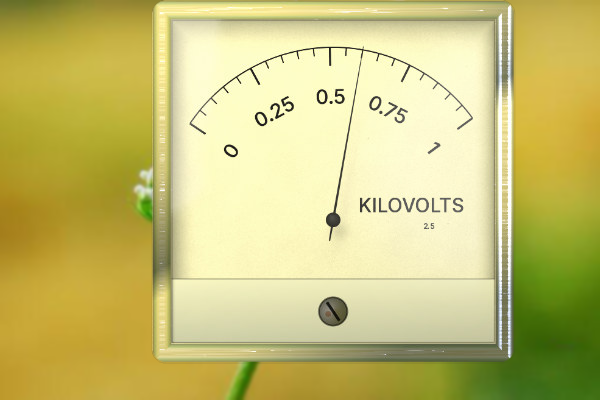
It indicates 0.6 kV
